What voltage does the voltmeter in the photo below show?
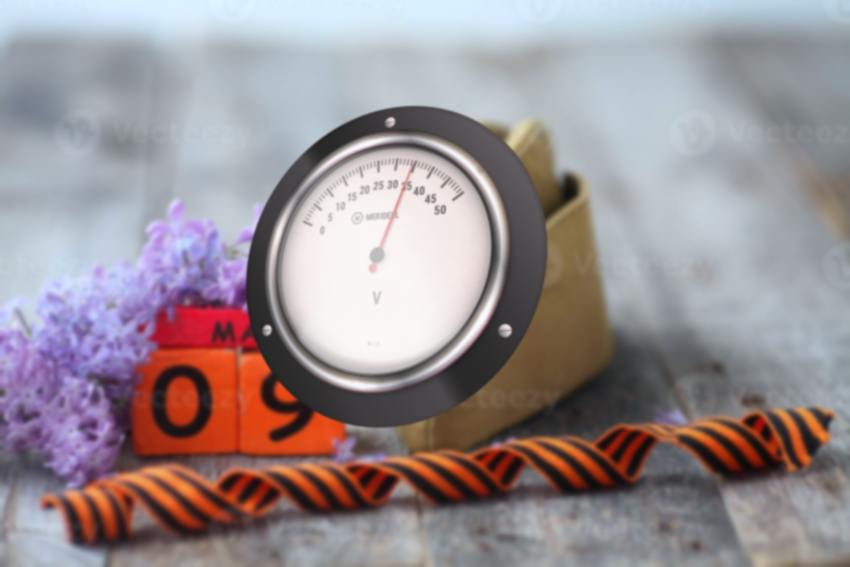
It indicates 35 V
